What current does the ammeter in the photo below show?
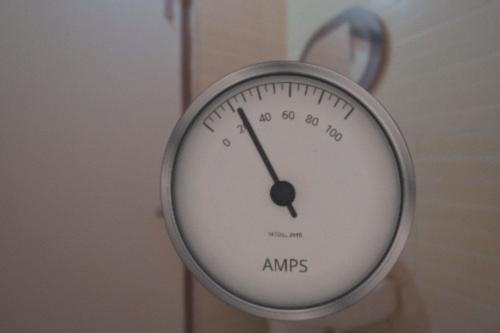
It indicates 25 A
